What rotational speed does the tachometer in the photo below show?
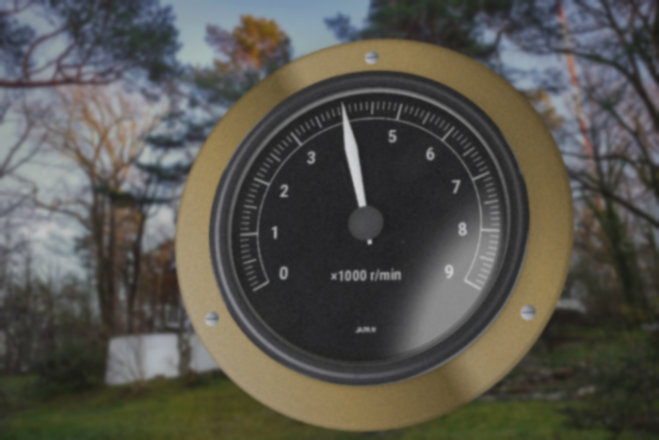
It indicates 4000 rpm
